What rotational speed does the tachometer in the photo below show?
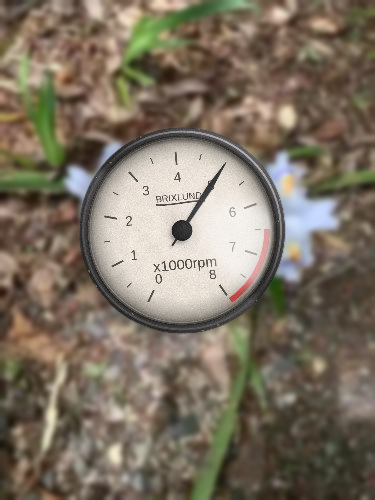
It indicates 5000 rpm
